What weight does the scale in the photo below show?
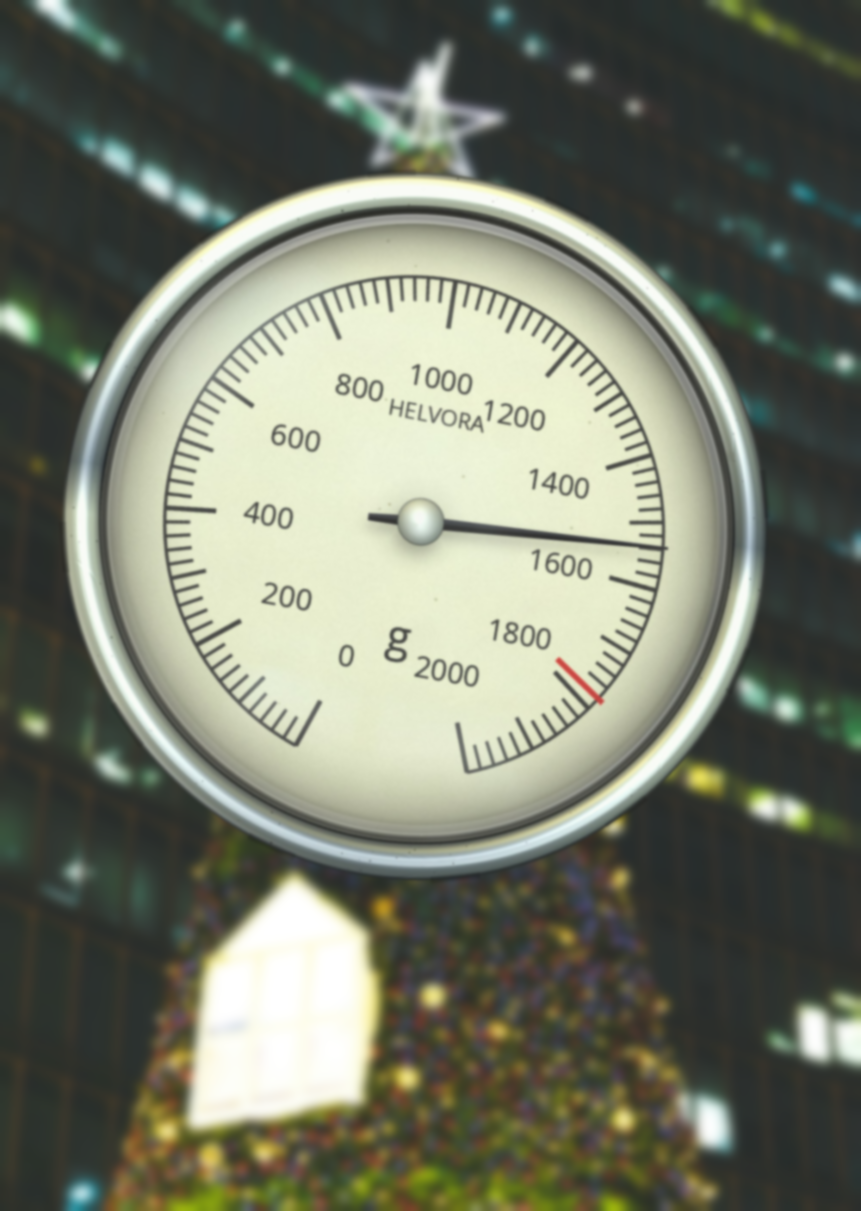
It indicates 1540 g
